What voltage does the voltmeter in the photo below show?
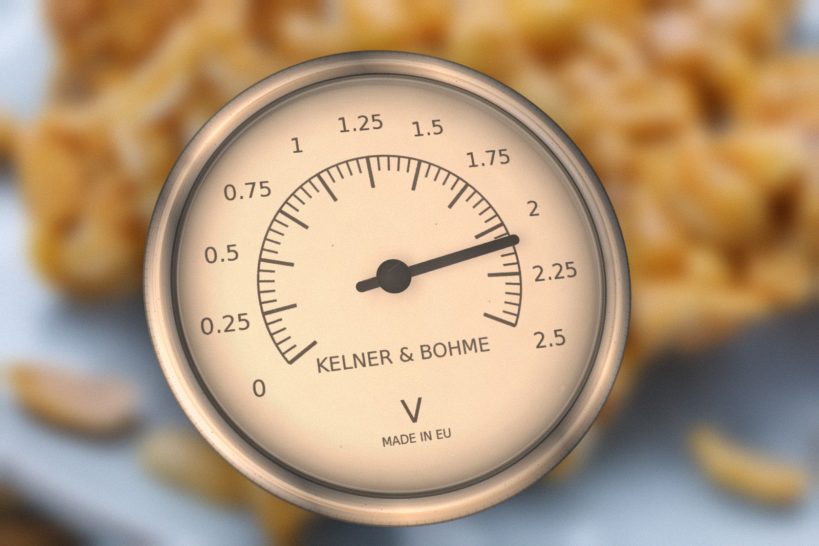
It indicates 2.1 V
